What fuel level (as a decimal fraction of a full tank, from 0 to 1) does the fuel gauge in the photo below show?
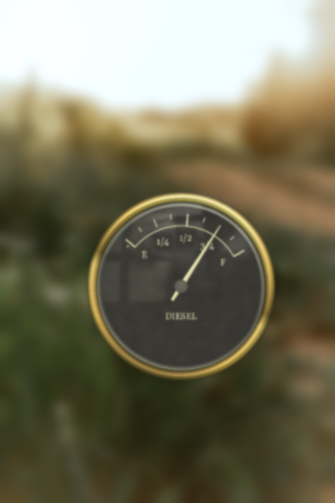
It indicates 0.75
